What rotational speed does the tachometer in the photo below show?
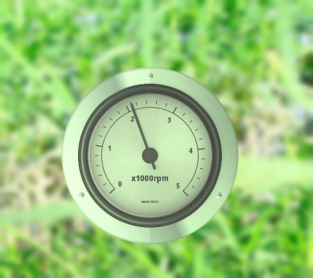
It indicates 2100 rpm
